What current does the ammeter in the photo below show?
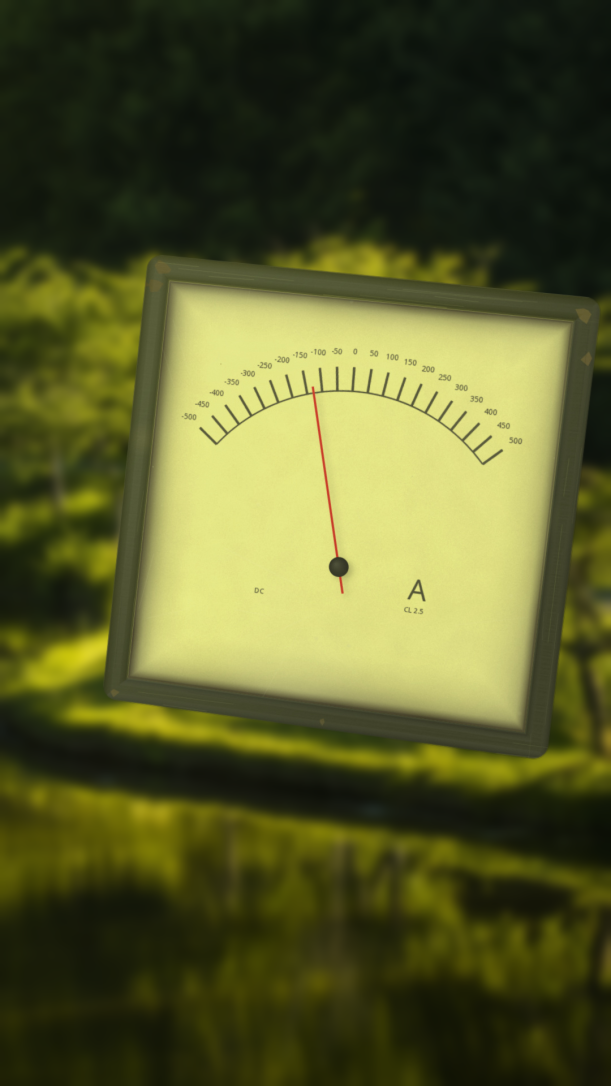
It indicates -125 A
